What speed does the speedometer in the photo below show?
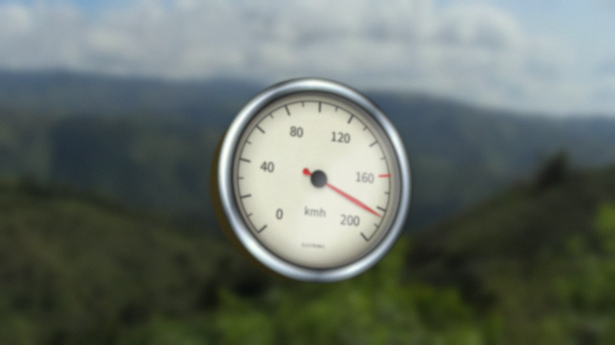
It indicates 185 km/h
